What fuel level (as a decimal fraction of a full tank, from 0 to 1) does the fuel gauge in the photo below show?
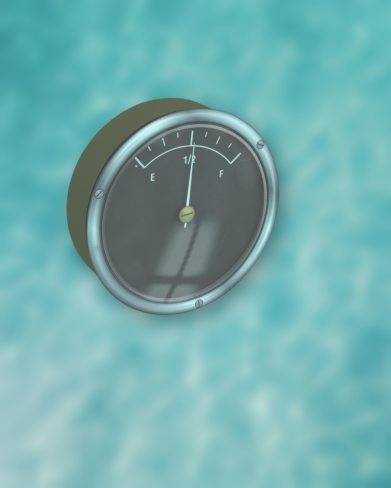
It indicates 0.5
